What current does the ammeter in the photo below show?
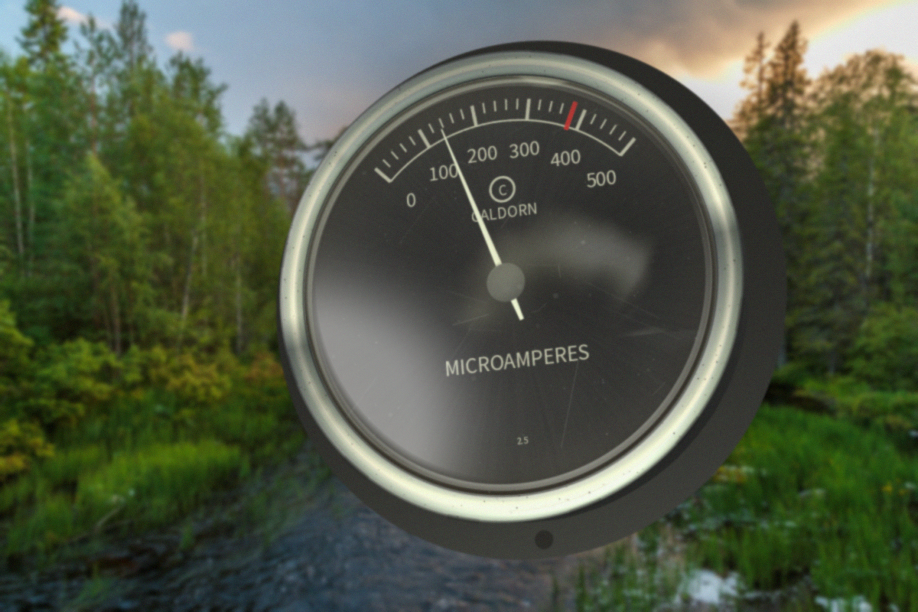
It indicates 140 µA
